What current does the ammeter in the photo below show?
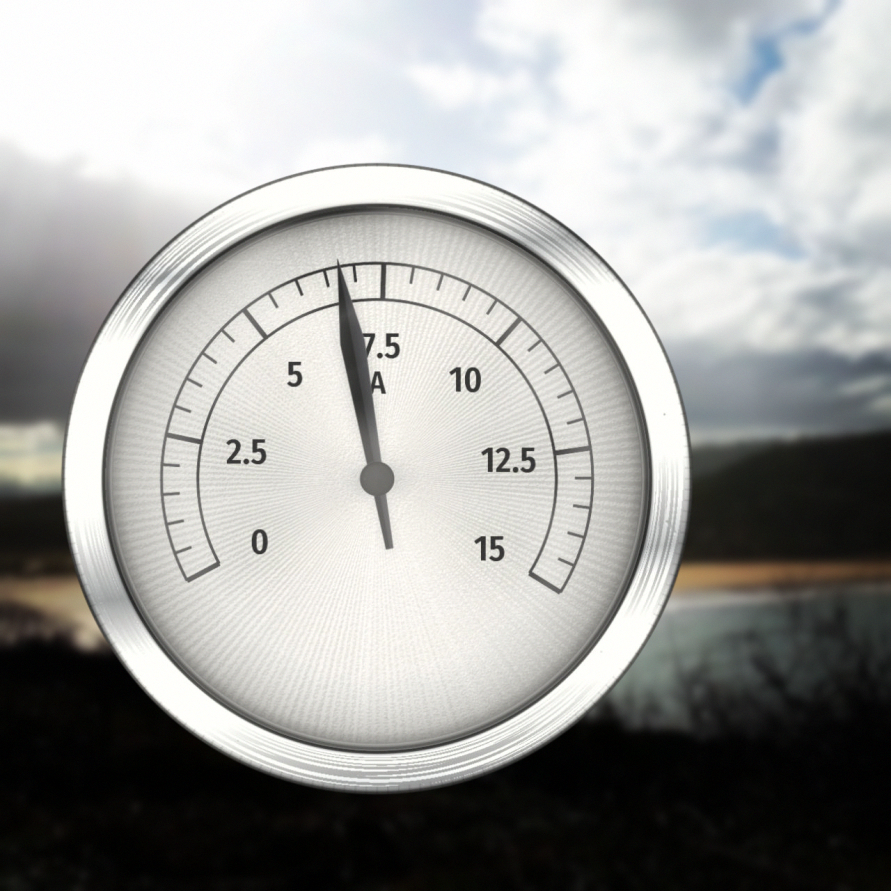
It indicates 6.75 A
